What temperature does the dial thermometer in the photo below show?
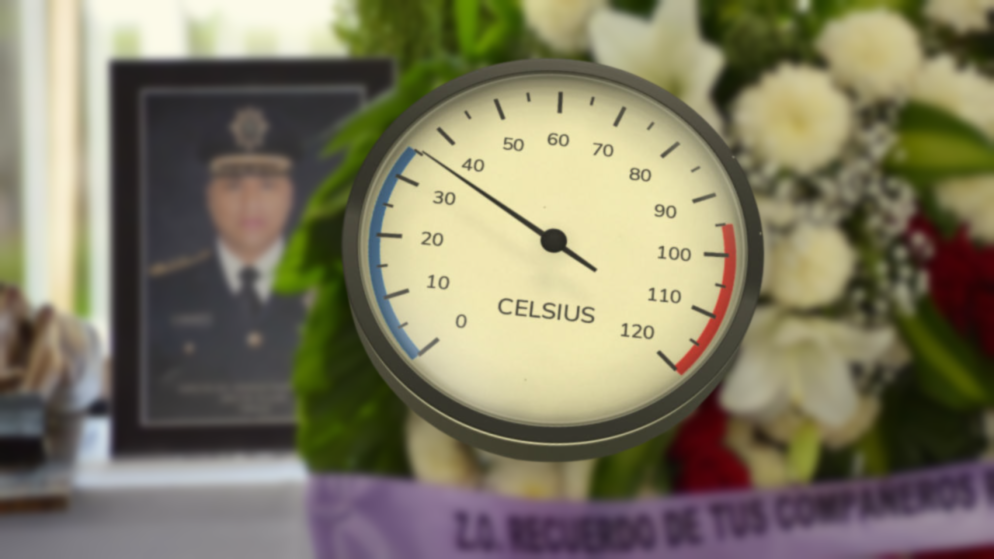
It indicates 35 °C
